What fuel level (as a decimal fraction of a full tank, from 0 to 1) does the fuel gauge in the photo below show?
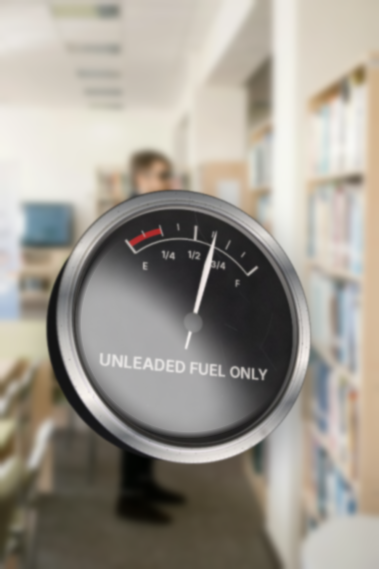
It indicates 0.625
